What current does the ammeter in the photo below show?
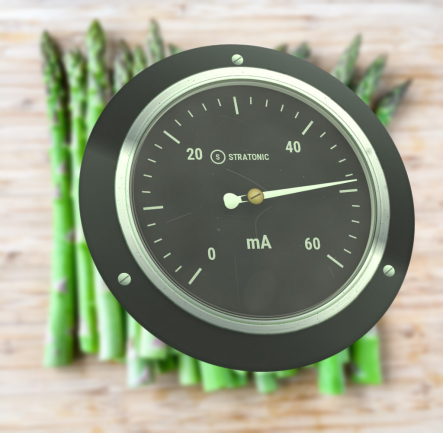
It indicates 49 mA
